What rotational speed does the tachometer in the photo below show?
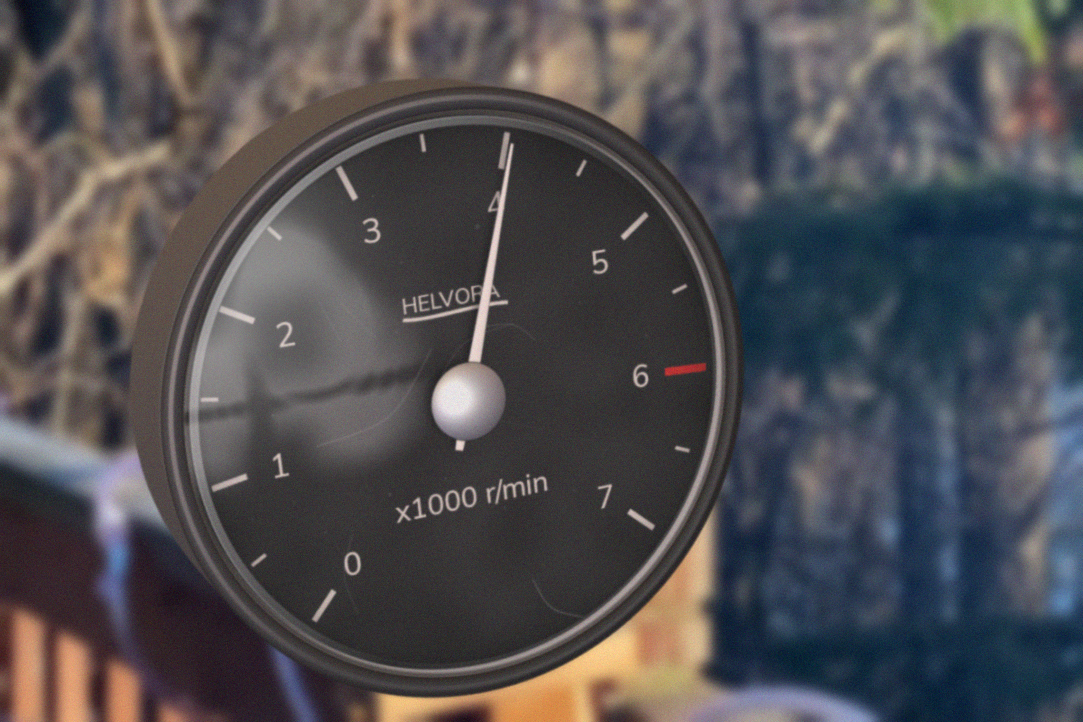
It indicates 4000 rpm
